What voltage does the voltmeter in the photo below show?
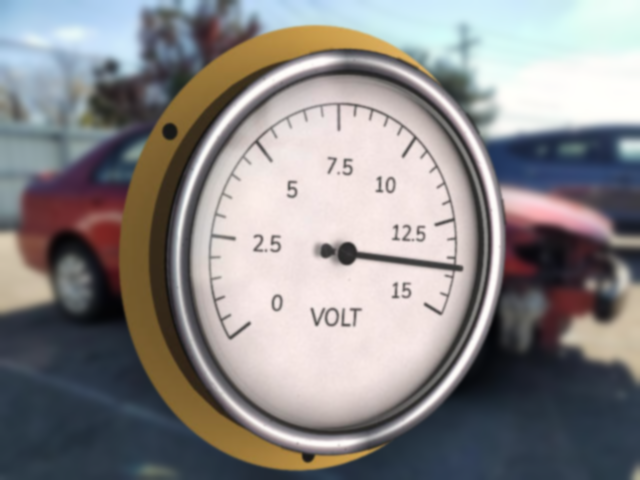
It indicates 13.75 V
